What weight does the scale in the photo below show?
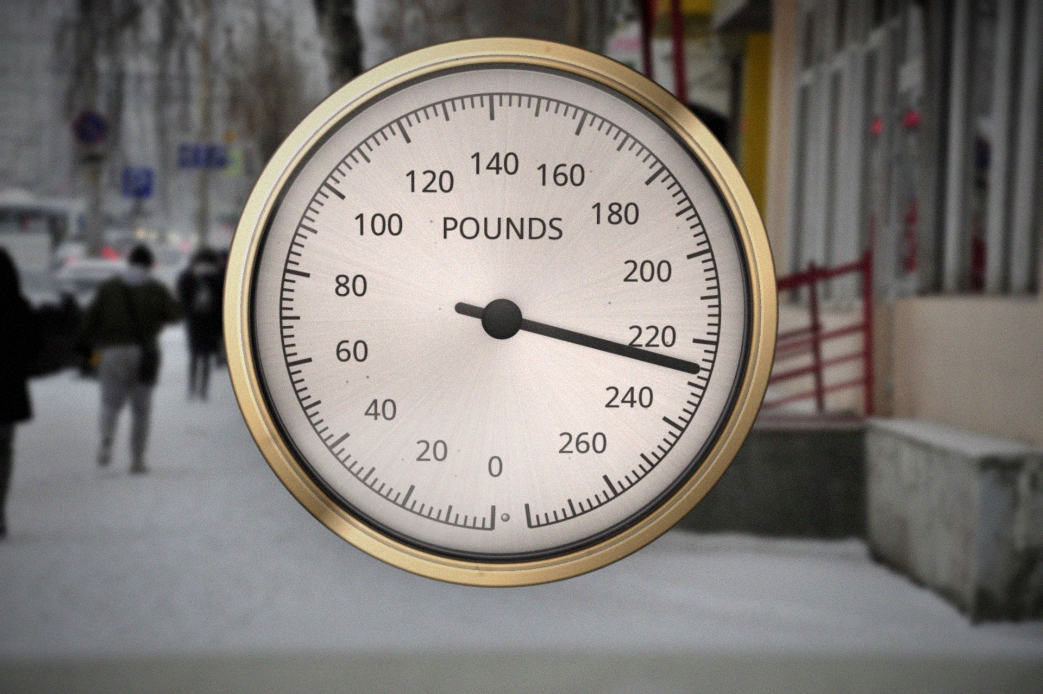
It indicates 226 lb
